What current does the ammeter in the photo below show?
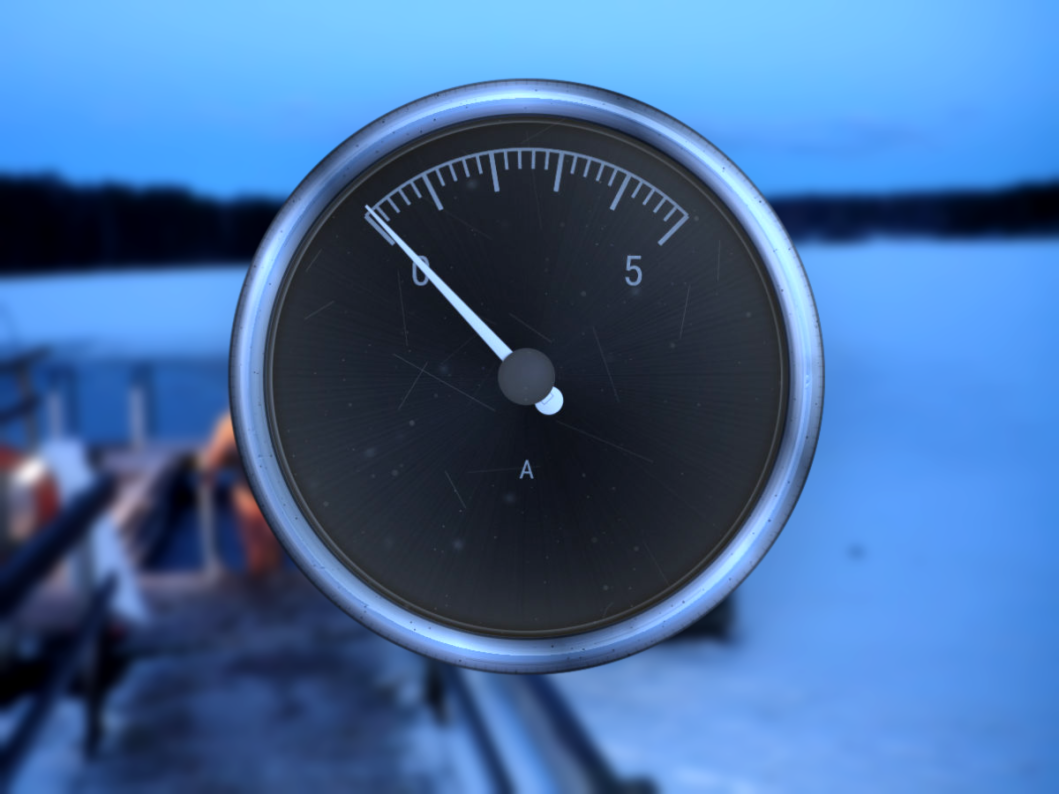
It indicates 0.1 A
